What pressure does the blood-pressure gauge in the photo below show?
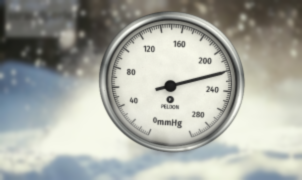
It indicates 220 mmHg
